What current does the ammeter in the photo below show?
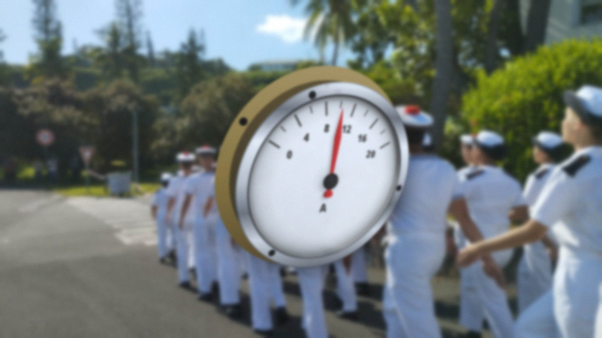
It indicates 10 A
